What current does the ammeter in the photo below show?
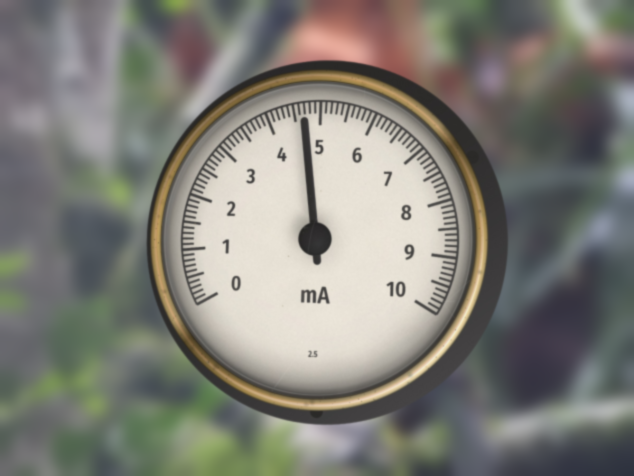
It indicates 4.7 mA
